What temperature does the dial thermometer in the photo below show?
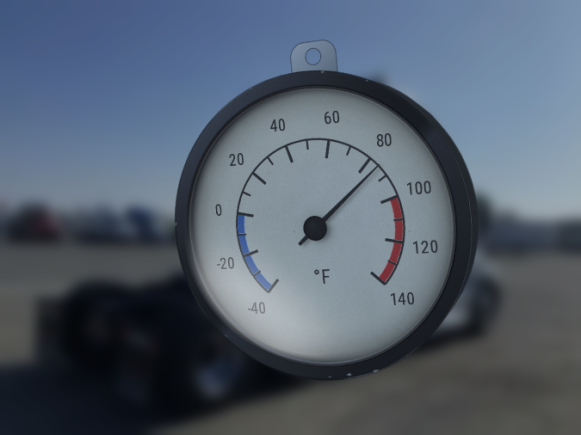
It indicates 85 °F
